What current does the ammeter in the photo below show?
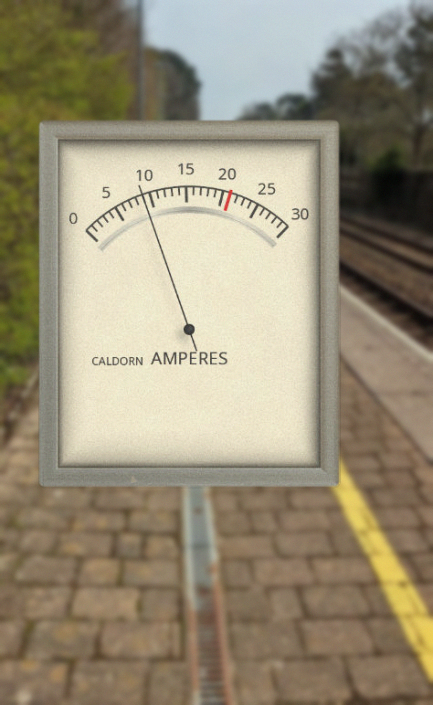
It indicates 9 A
